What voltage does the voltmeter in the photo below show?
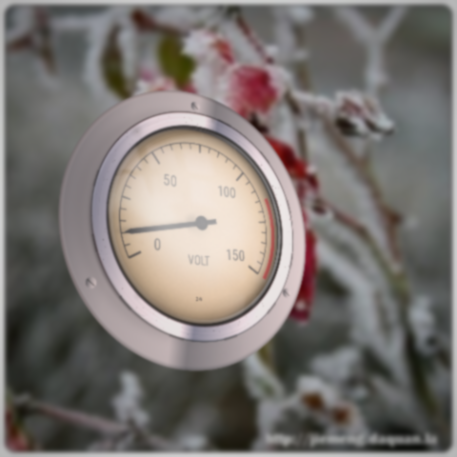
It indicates 10 V
